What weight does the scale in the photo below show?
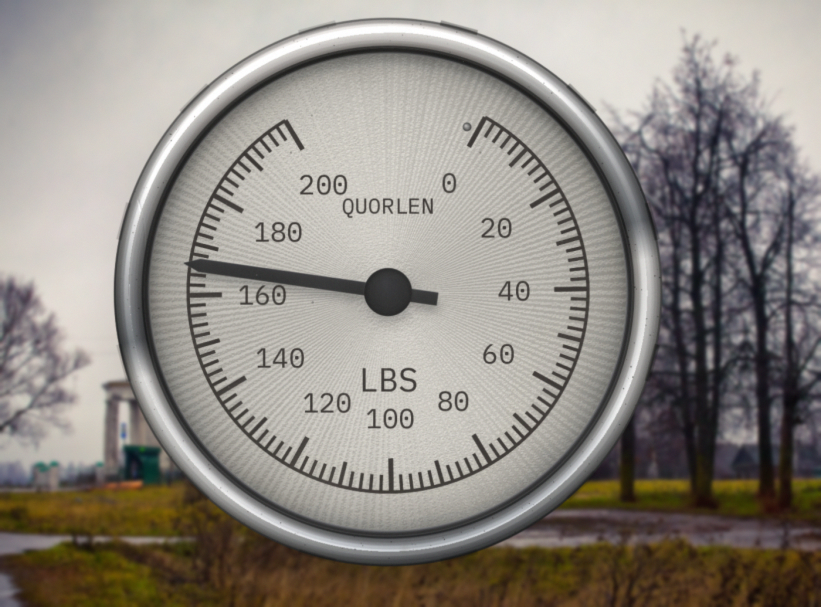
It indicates 166 lb
